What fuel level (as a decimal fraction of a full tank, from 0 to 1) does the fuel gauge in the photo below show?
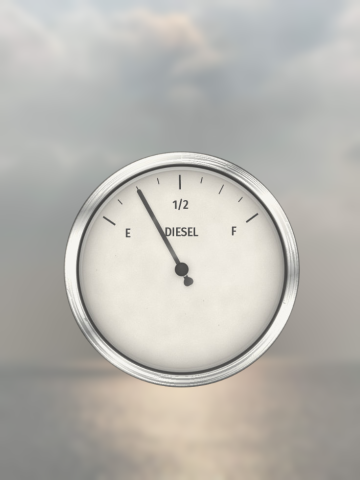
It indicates 0.25
